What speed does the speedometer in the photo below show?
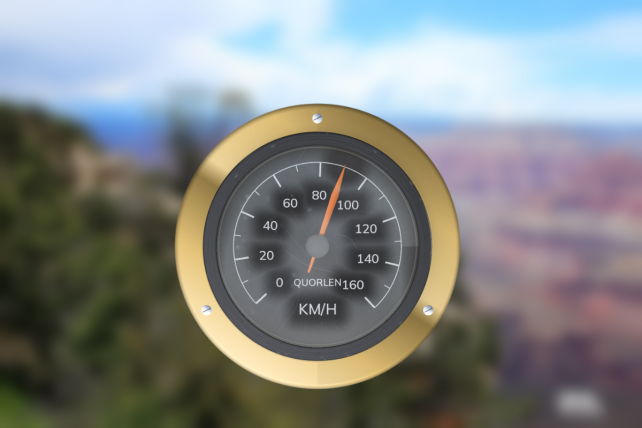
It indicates 90 km/h
